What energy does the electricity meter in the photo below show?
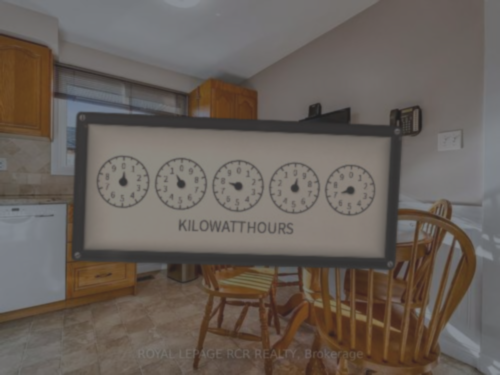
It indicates 797 kWh
